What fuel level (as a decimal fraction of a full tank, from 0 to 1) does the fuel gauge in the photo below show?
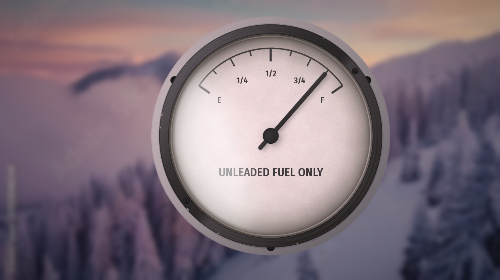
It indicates 0.875
